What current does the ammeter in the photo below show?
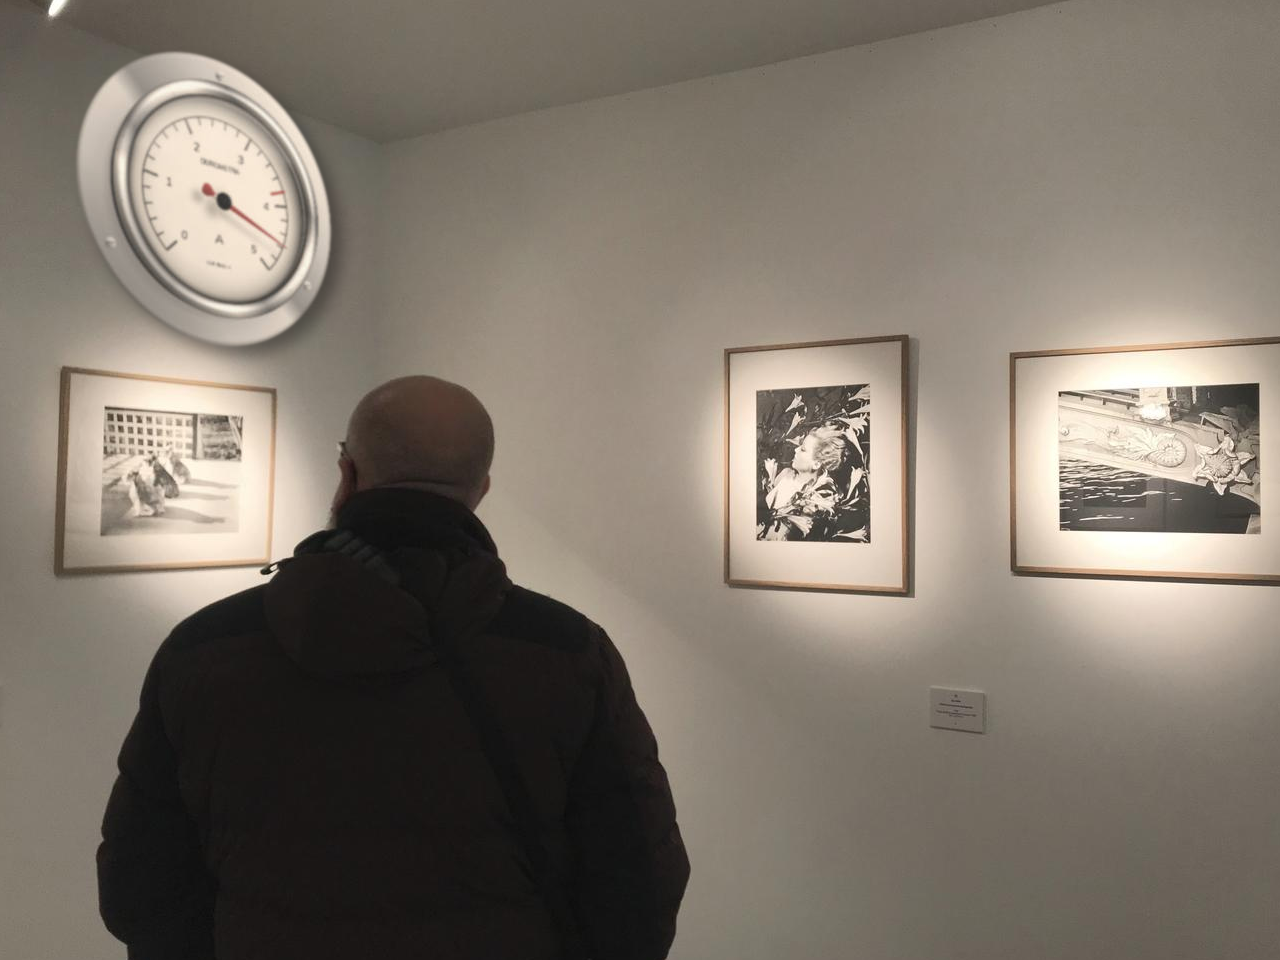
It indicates 4.6 A
